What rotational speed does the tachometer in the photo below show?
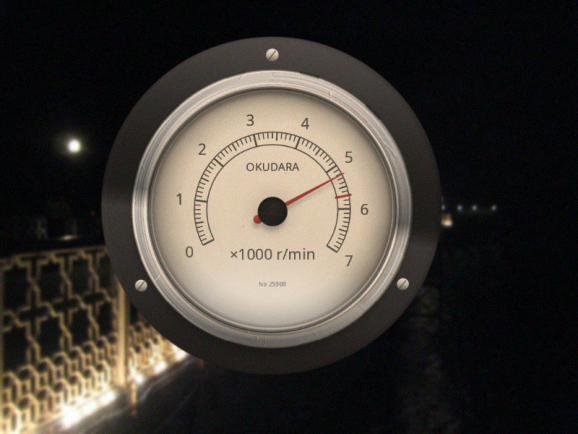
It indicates 5200 rpm
